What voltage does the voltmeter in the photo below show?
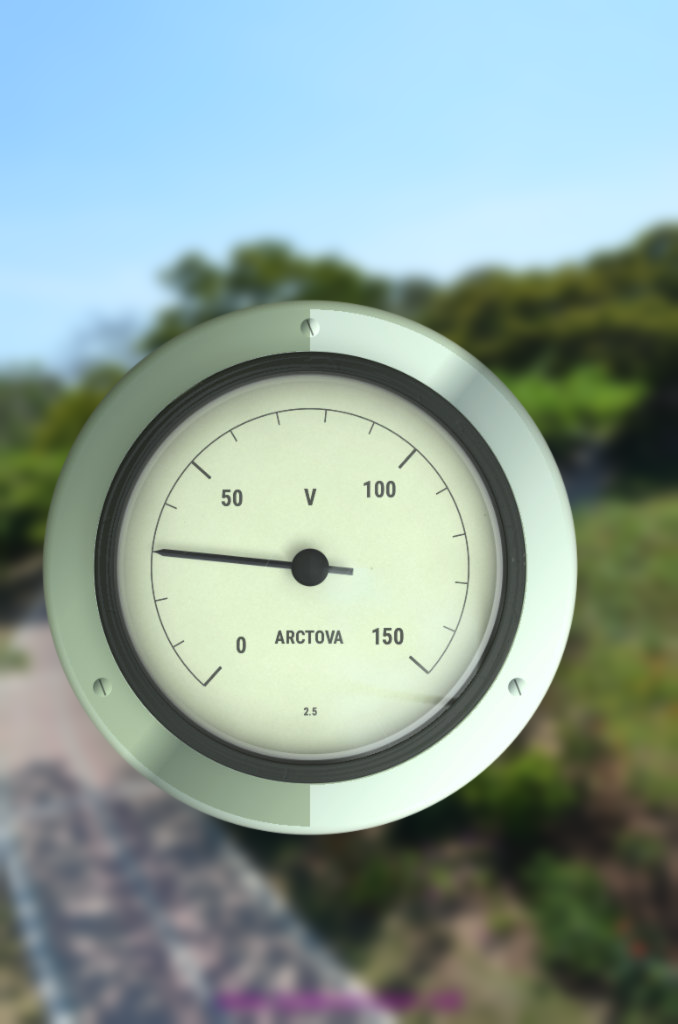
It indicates 30 V
